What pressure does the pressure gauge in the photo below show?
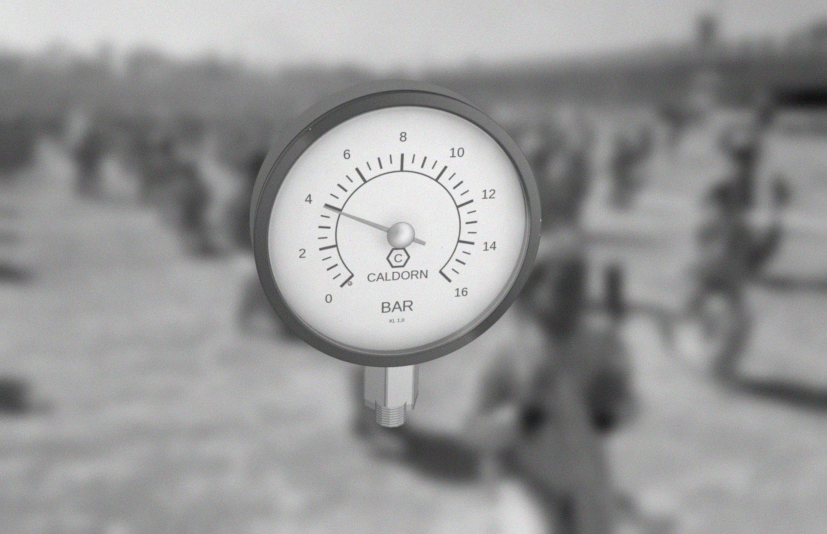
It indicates 4 bar
